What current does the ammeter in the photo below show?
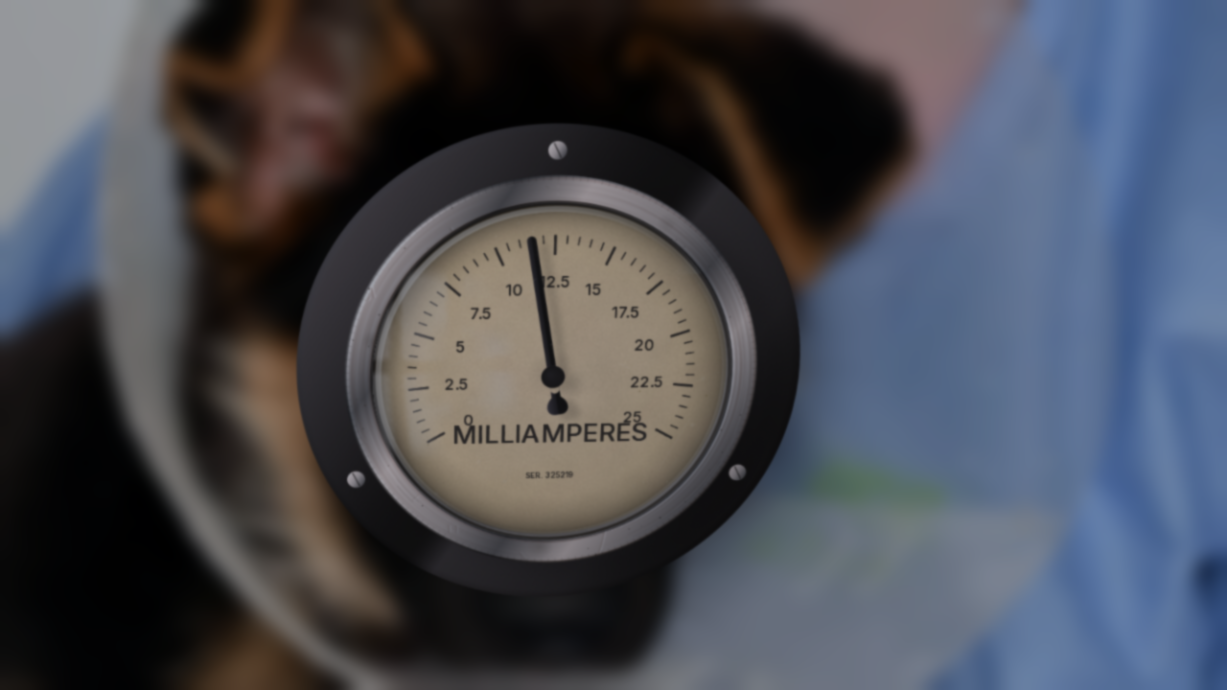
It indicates 11.5 mA
